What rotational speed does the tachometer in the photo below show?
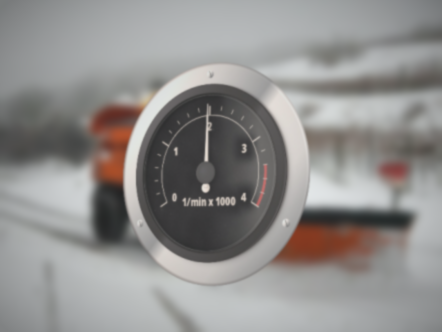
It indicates 2000 rpm
